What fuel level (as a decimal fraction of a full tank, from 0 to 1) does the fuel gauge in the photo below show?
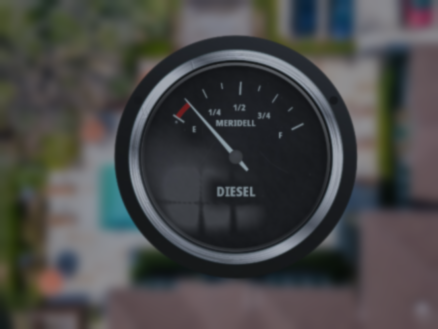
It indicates 0.125
